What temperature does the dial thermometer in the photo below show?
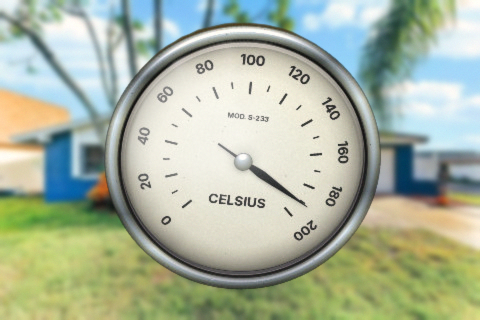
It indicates 190 °C
